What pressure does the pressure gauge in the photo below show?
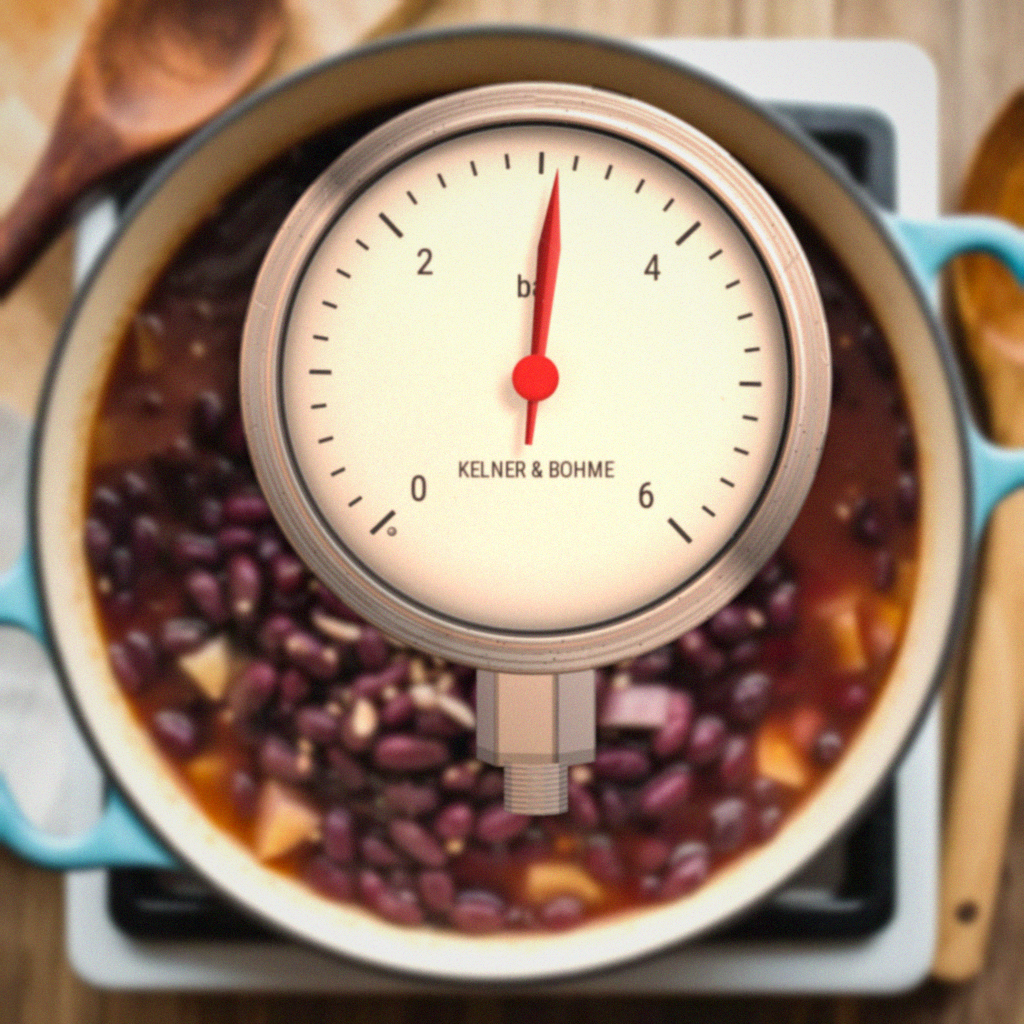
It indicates 3.1 bar
